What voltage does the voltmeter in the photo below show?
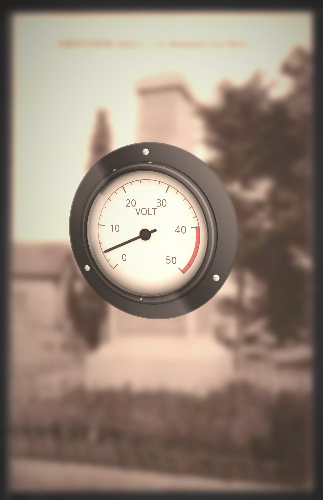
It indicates 4 V
